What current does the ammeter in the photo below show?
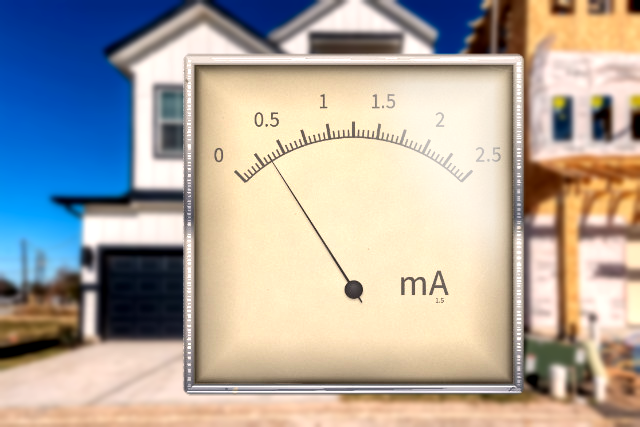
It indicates 0.35 mA
